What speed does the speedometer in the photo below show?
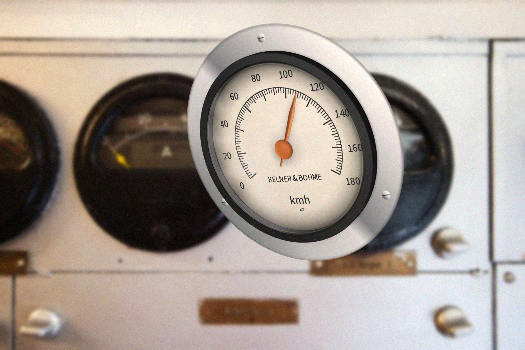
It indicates 110 km/h
